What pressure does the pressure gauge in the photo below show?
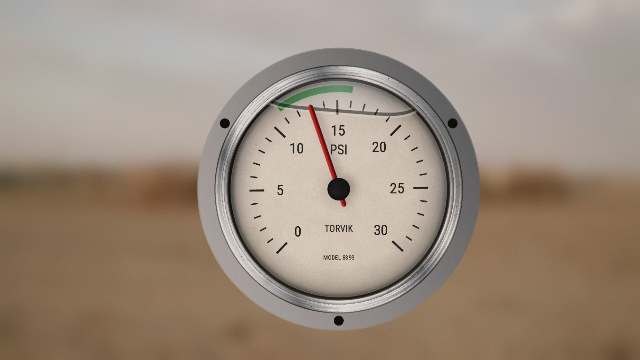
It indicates 13 psi
